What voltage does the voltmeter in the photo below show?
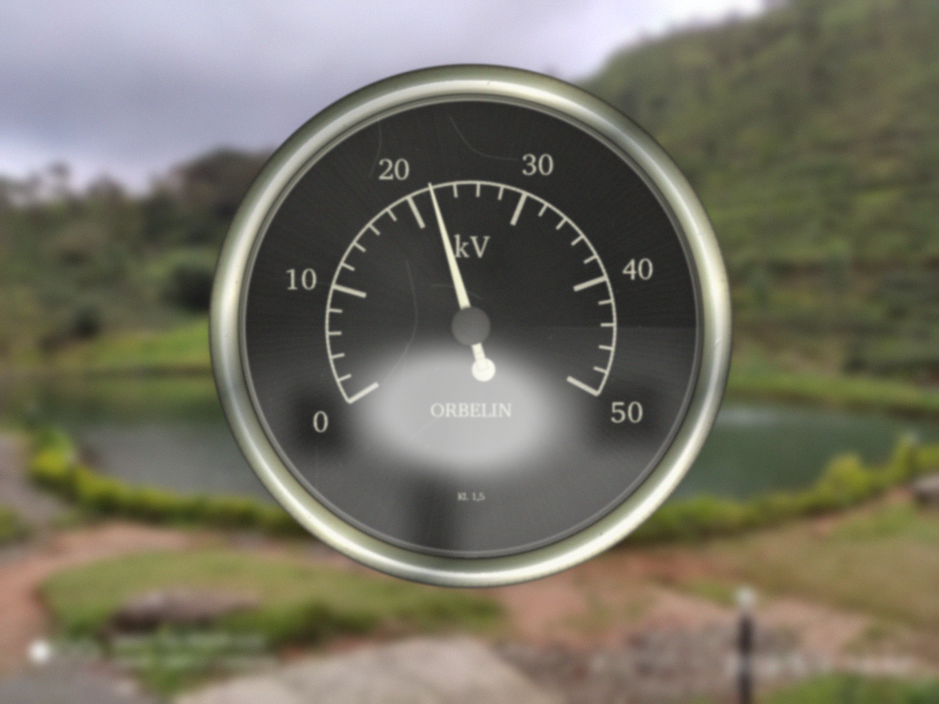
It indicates 22 kV
